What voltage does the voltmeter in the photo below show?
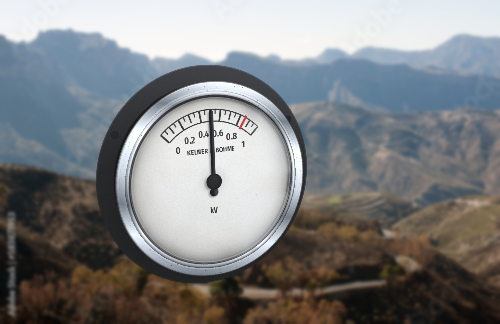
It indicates 0.5 kV
